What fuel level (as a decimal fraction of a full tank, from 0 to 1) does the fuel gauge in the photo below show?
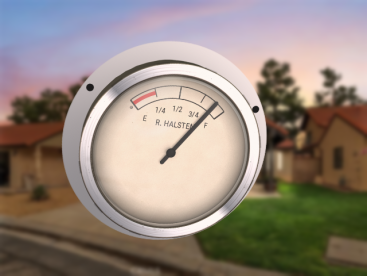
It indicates 0.875
